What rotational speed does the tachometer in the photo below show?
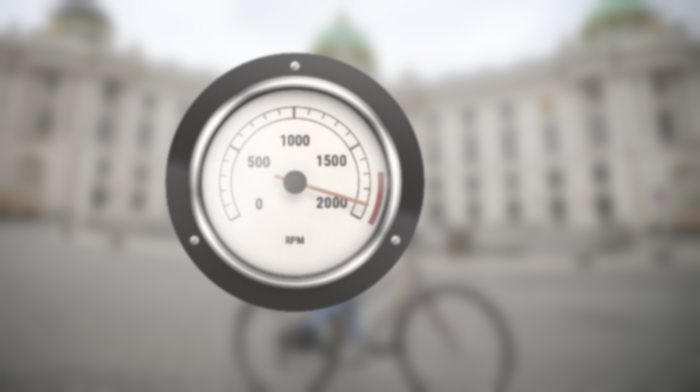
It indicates 1900 rpm
